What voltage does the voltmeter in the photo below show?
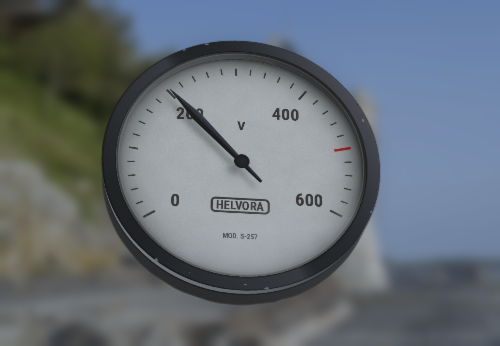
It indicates 200 V
